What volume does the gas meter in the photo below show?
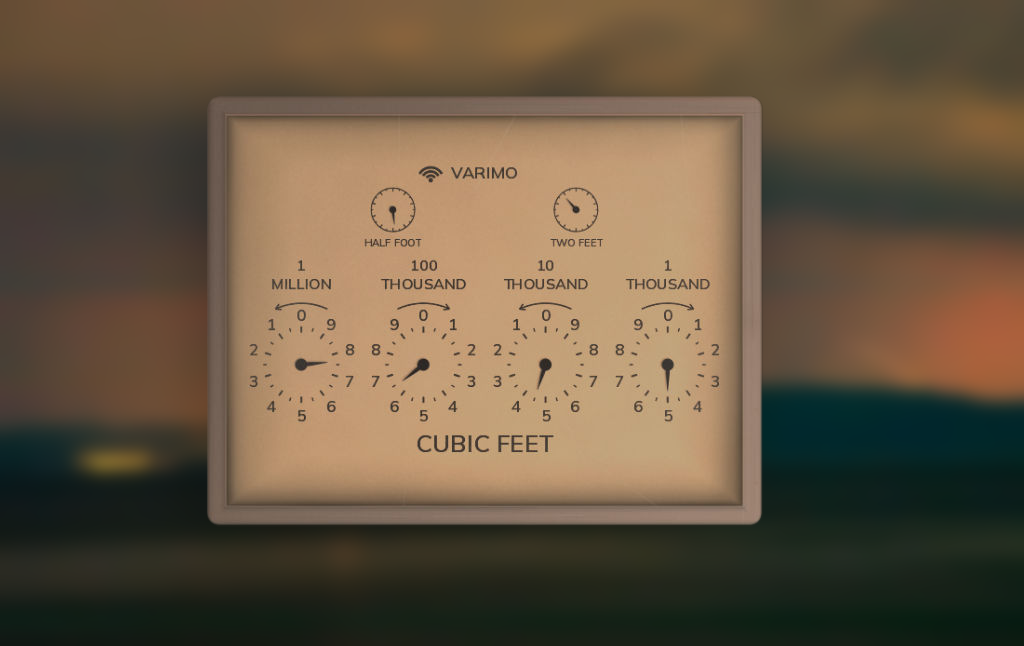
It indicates 764500 ft³
